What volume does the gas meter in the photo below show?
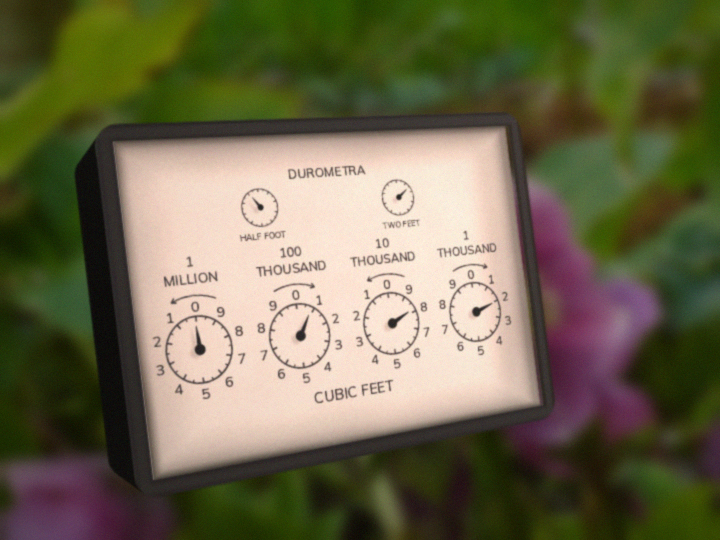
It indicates 8200 ft³
